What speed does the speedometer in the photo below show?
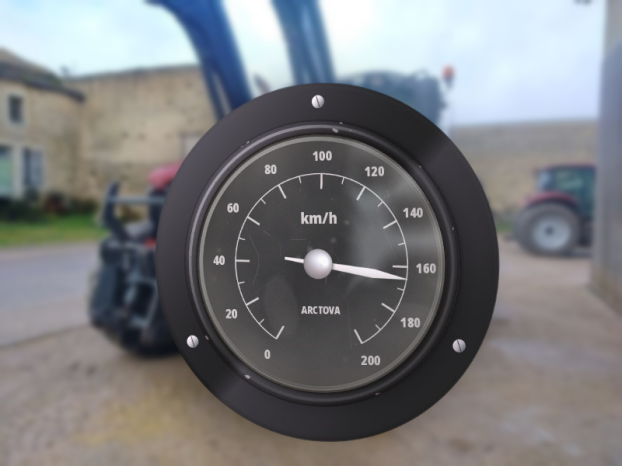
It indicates 165 km/h
